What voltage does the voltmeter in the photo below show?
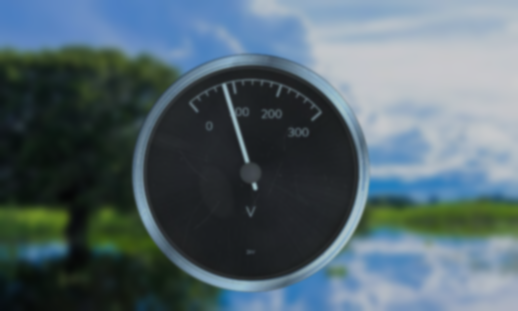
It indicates 80 V
